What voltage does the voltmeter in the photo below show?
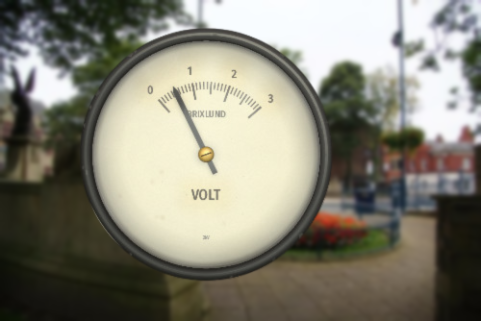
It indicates 0.5 V
